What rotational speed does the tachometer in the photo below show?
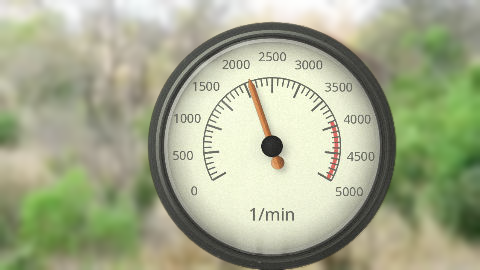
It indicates 2100 rpm
